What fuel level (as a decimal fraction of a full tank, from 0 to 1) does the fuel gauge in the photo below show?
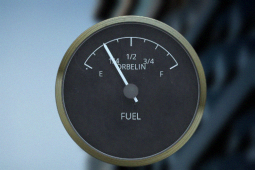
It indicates 0.25
